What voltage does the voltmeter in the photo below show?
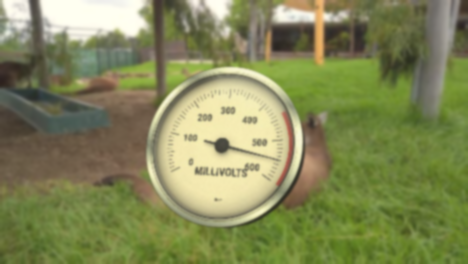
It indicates 550 mV
